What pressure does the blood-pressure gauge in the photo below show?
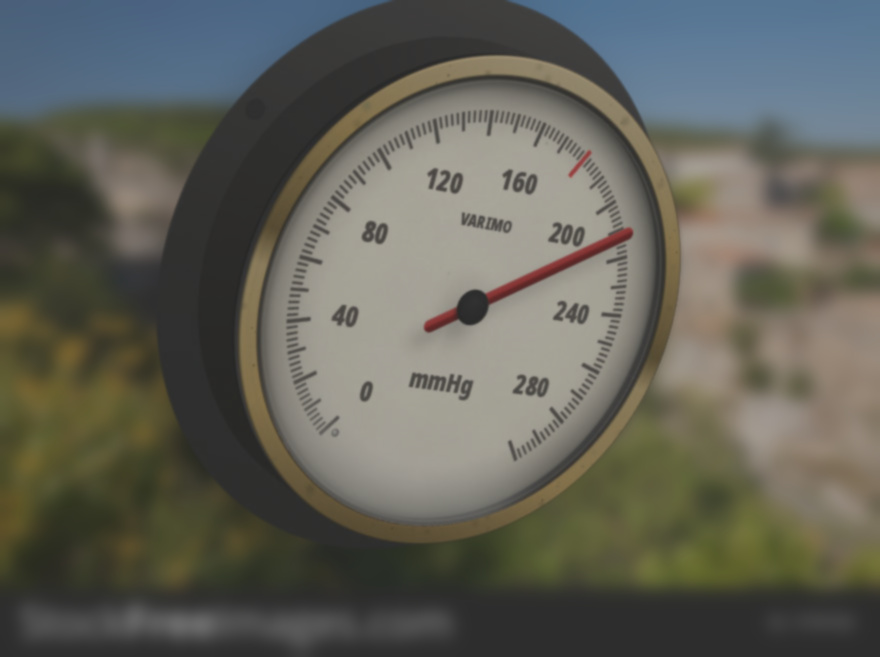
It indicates 210 mmHg
